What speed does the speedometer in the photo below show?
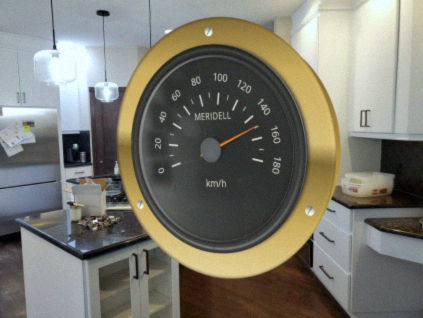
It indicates 150 km/h
